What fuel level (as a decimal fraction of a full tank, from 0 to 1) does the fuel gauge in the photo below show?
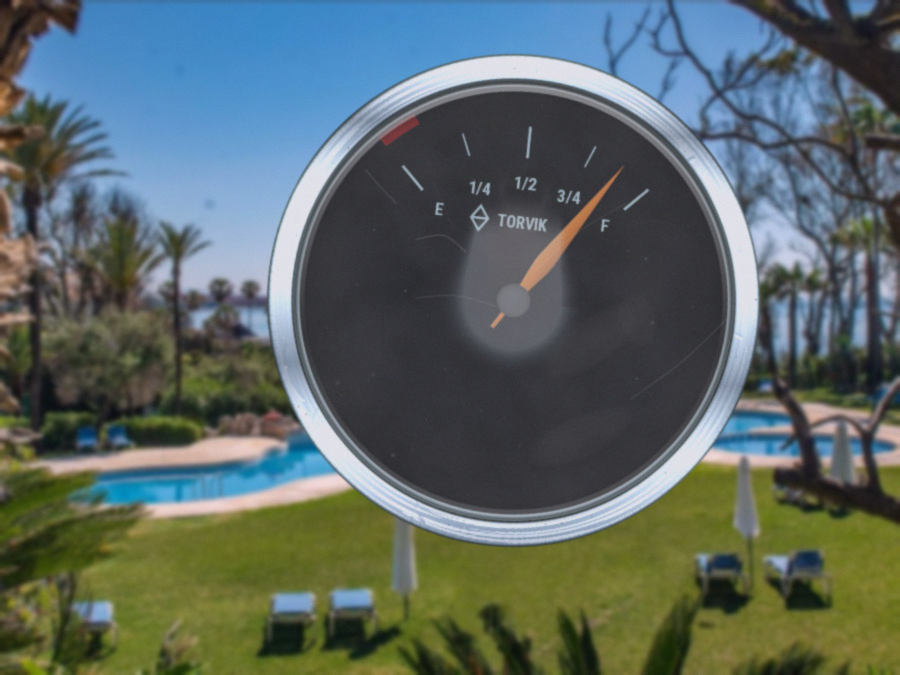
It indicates 0.875
